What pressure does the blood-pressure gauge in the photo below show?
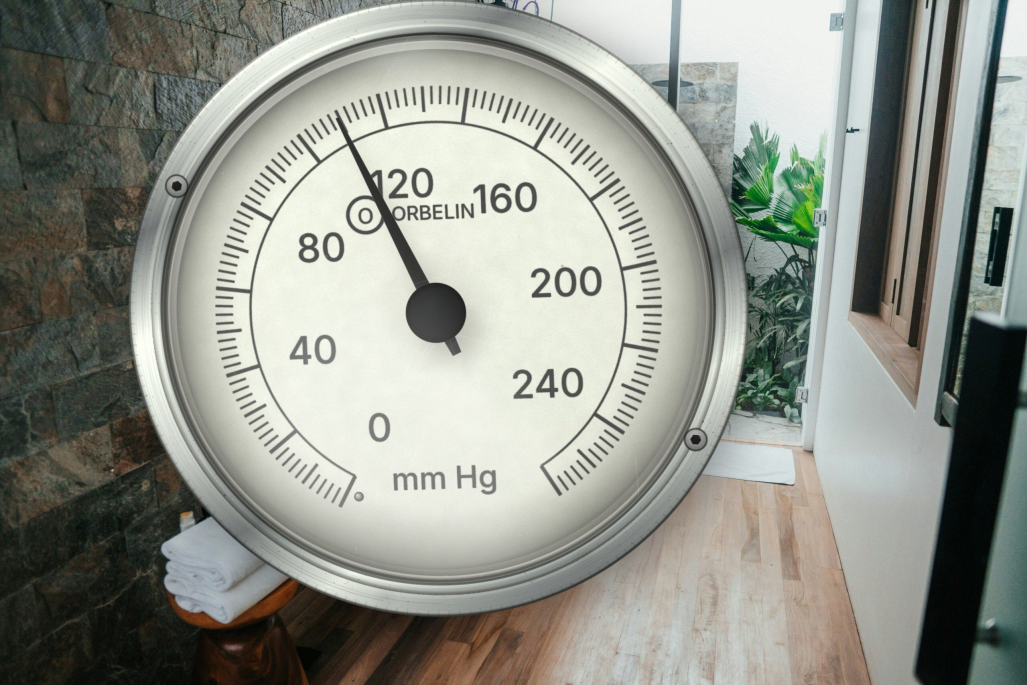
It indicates 110 mmHg
